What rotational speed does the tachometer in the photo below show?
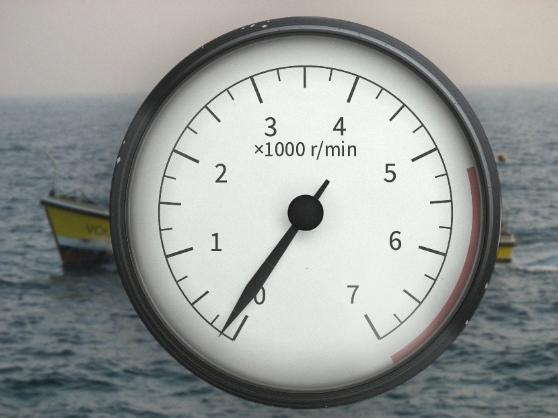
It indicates 125 rpm
